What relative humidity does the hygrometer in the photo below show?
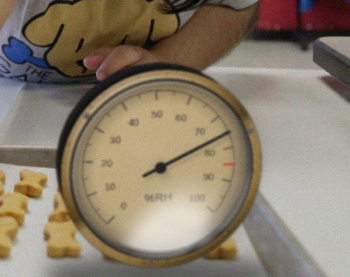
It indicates 75 %
